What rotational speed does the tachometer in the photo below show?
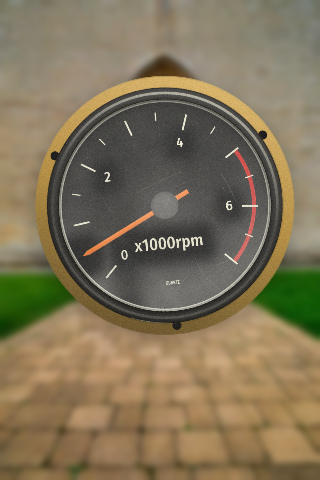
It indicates 500 rpm
